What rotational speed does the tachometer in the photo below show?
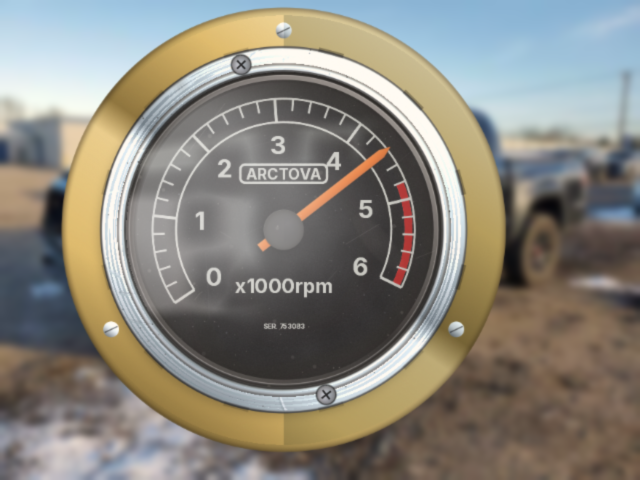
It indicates 4400 rpm
